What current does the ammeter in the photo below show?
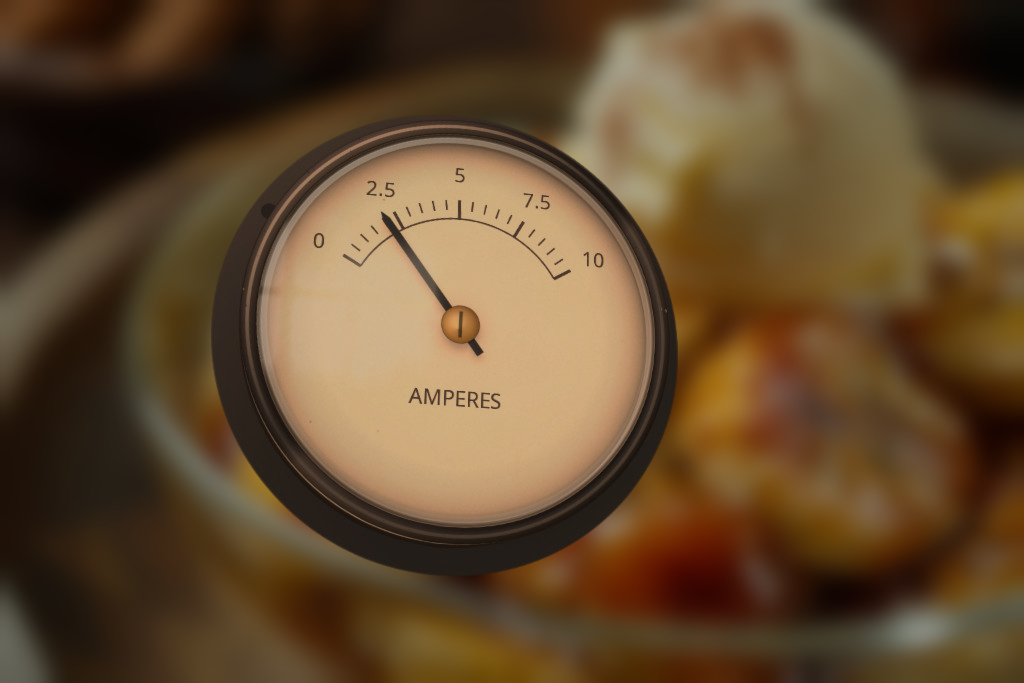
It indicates 2 A
